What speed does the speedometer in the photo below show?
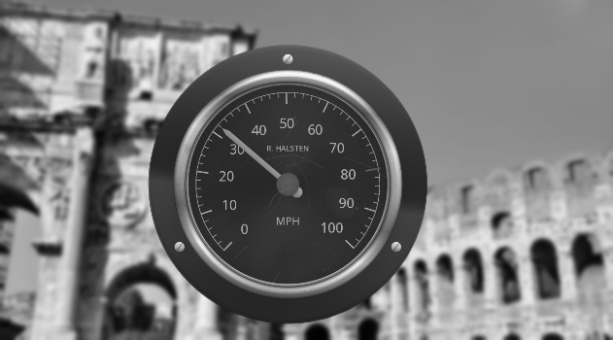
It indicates 32 mph
